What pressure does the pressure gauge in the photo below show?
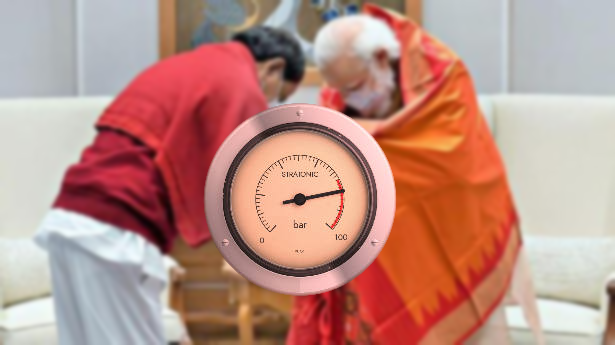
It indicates 80 bar
